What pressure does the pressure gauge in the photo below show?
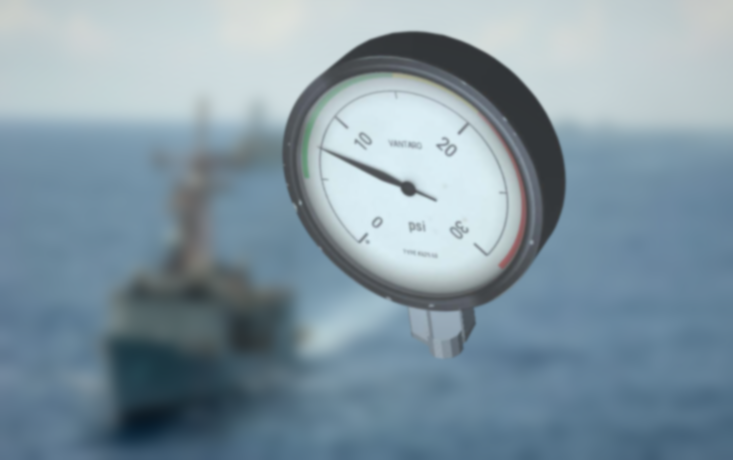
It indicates 7.5 psi
